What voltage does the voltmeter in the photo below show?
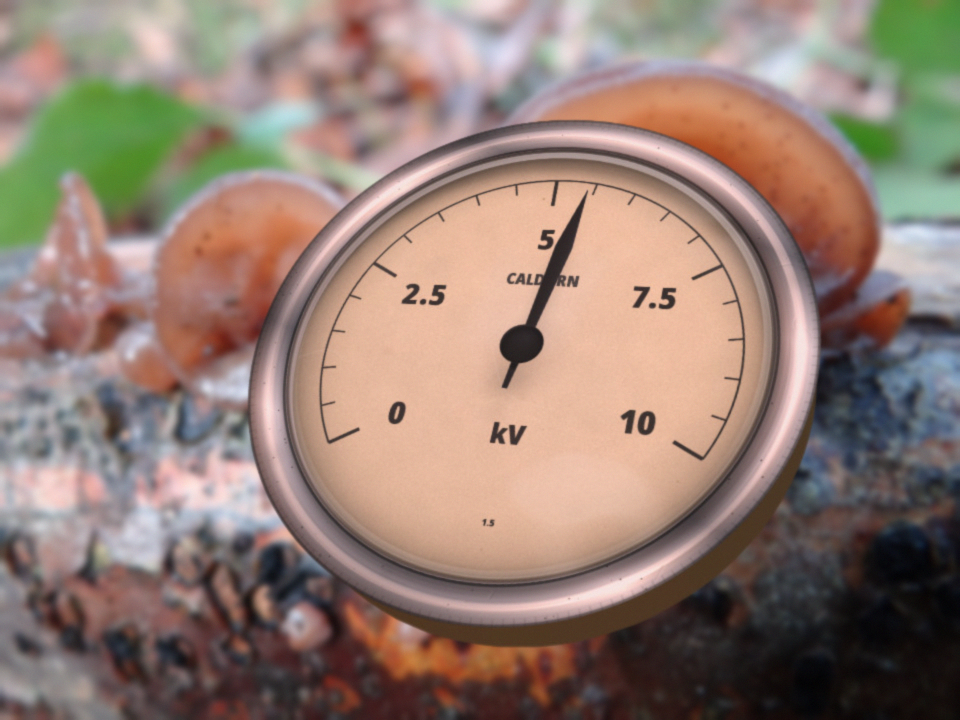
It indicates 5.5 kV
